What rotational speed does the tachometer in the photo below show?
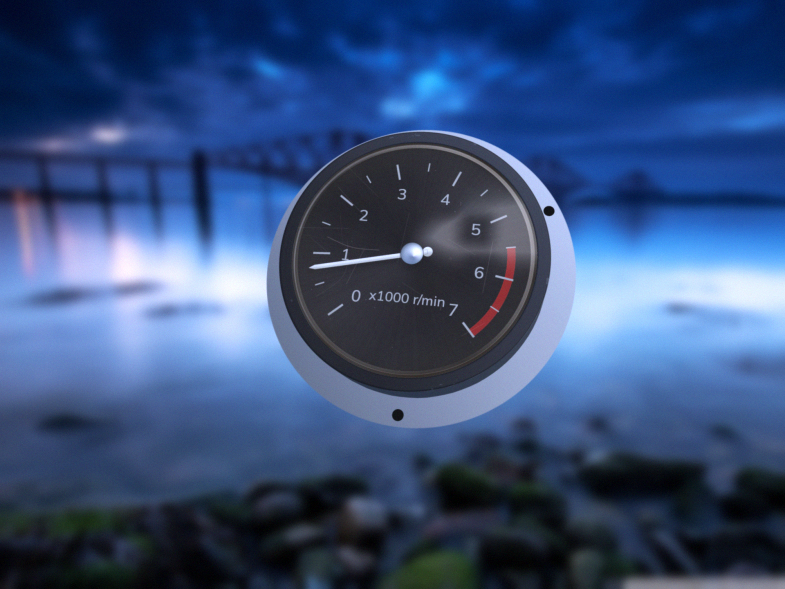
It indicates 750 rpm
